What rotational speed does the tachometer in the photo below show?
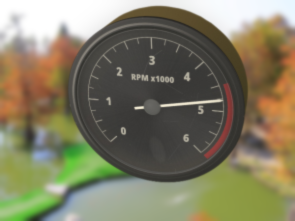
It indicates 4750 rpm
